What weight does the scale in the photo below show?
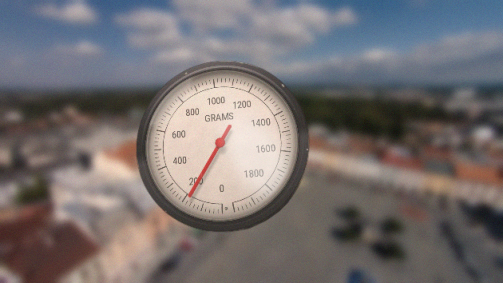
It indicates 180 g
